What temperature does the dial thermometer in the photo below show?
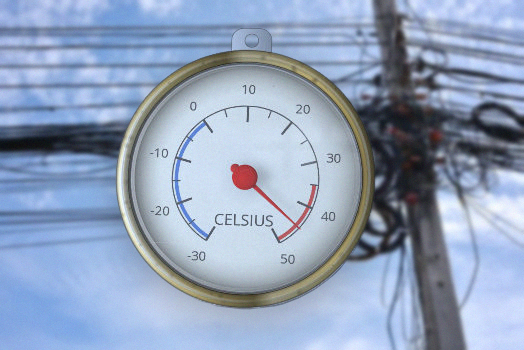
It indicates 45 °C
